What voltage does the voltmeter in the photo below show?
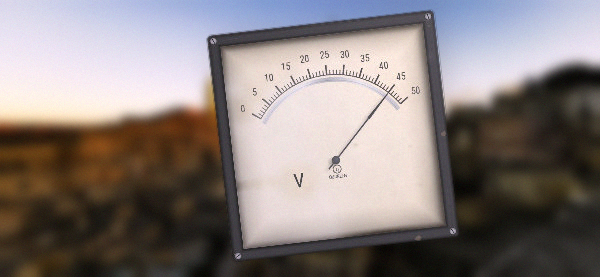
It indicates 45 V
